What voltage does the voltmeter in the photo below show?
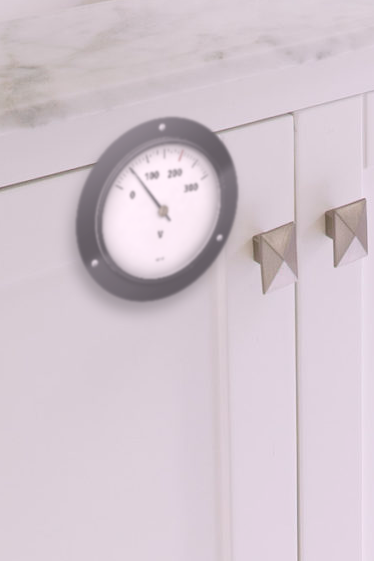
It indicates 50 V
